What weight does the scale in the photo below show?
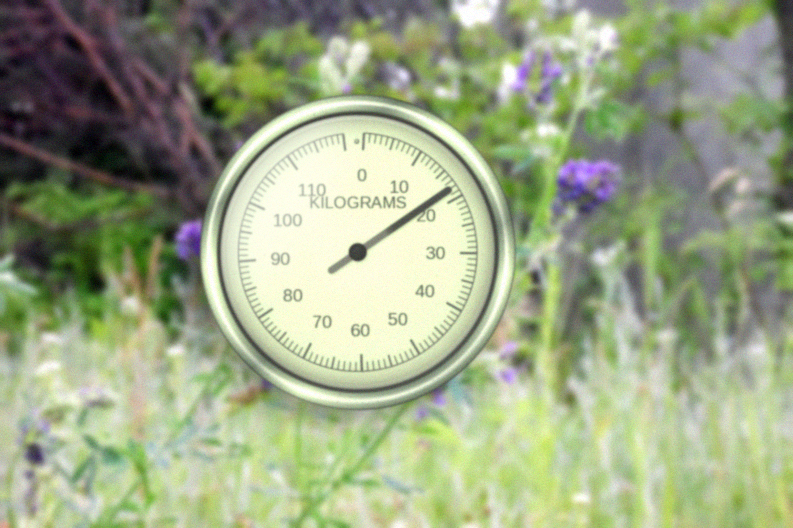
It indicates 18 kg
